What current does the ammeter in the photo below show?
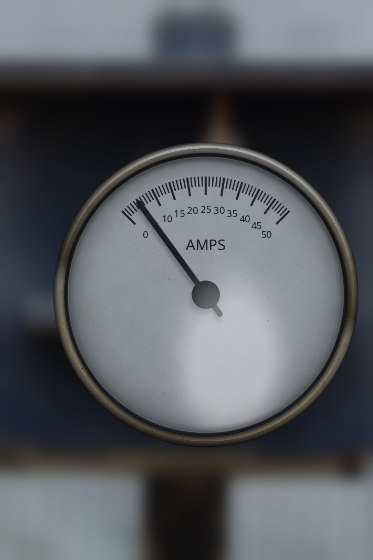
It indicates 5 A
